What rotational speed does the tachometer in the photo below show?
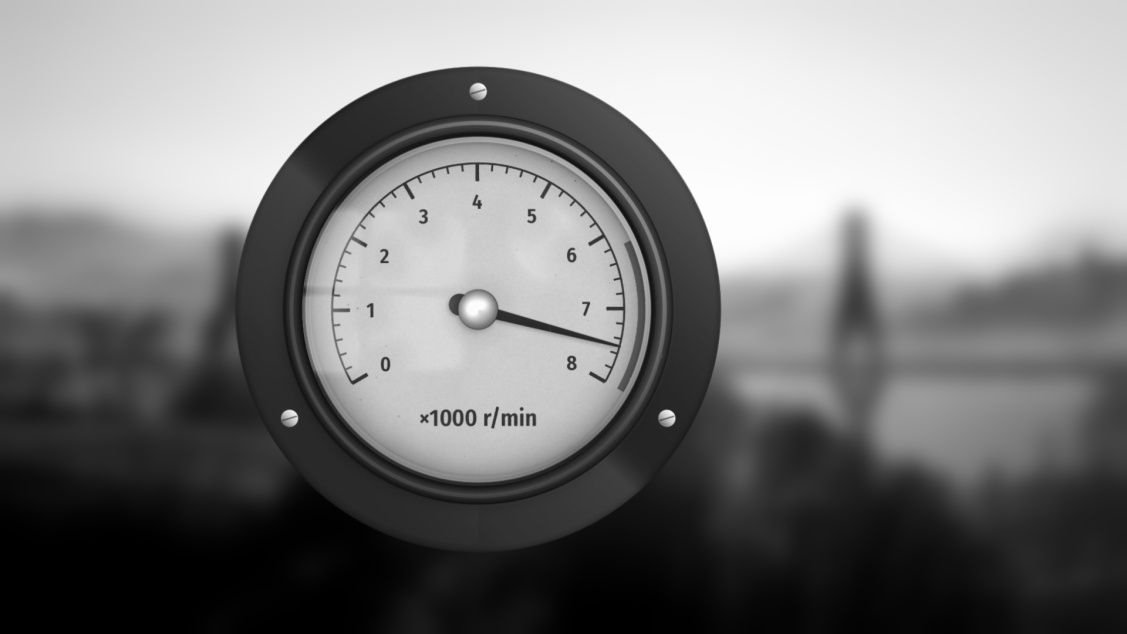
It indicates 7500 rpm
